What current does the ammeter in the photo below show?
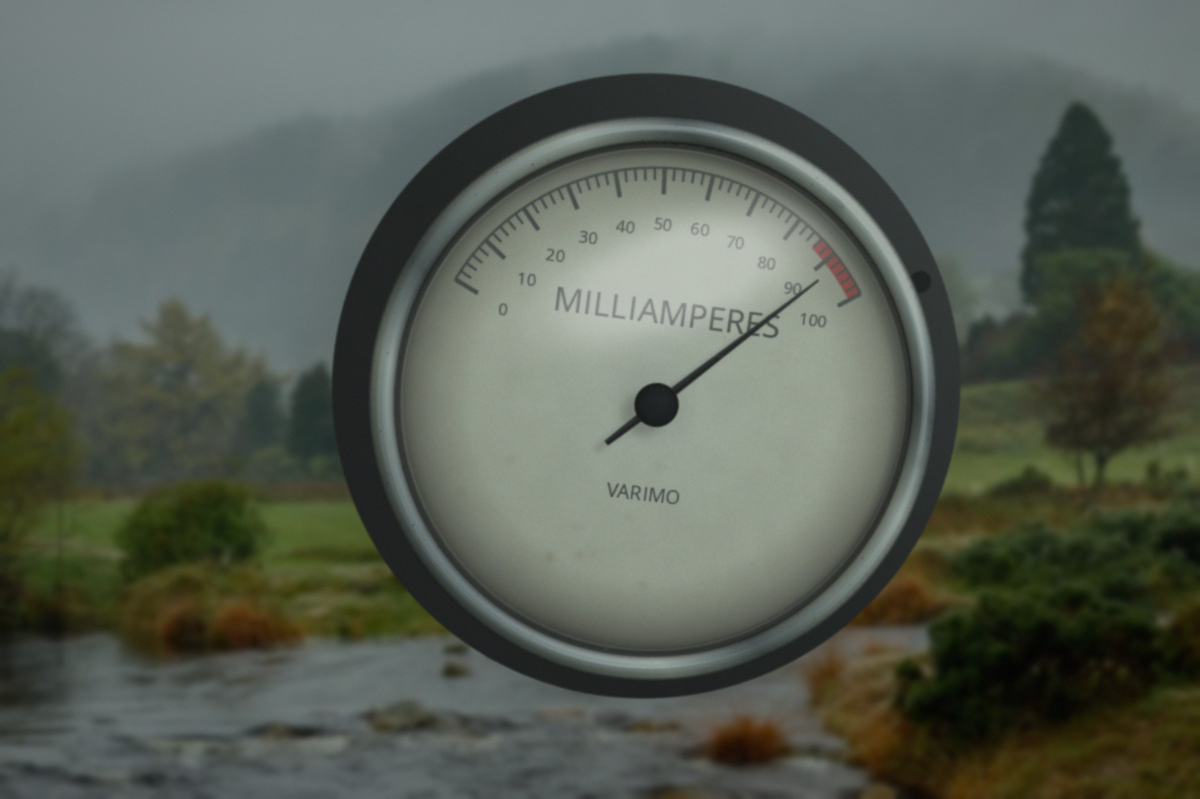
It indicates 92 mA
